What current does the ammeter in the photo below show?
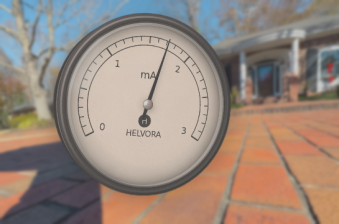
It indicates 1.7 mA
